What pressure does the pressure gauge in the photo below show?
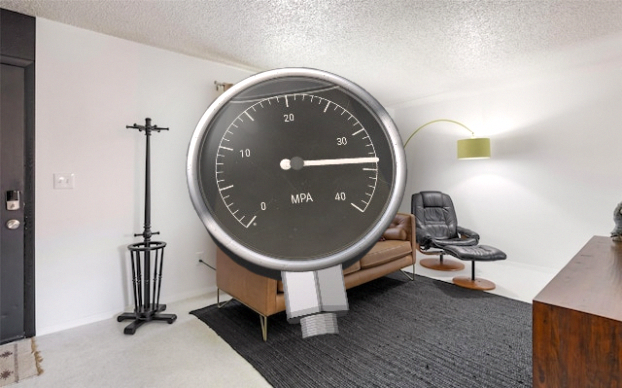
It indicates 34 MPa
